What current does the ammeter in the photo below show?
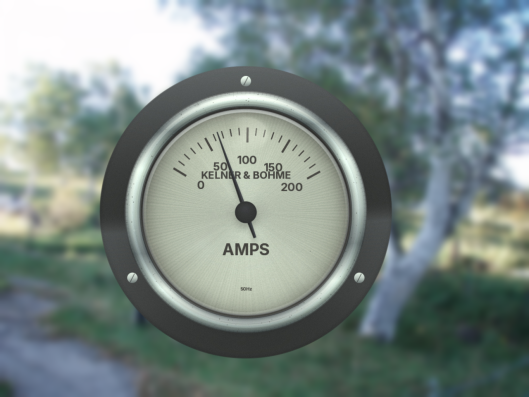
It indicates 65 A
